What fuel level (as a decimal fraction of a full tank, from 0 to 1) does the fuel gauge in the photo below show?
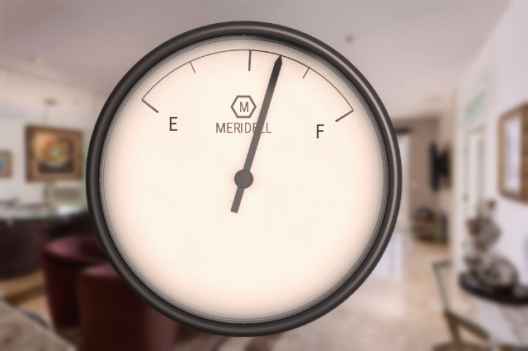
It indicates 0.625
